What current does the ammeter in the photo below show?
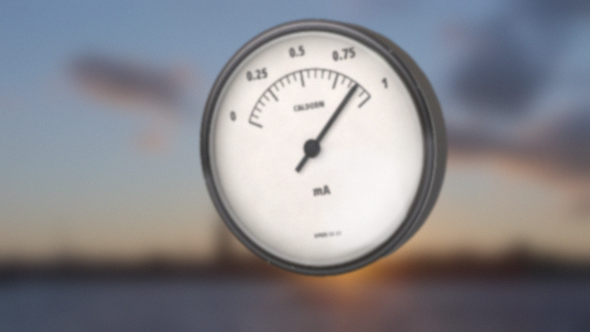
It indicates 0.9 mA
